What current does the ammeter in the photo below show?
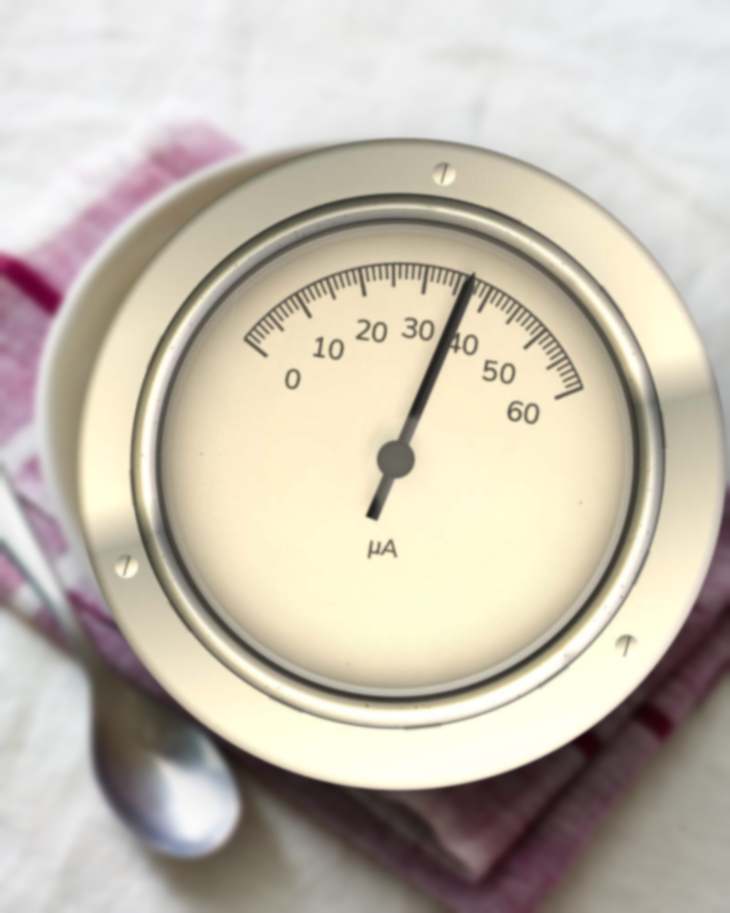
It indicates 37 µA
